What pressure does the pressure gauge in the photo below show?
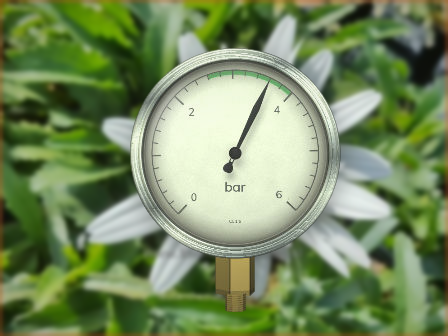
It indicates 3.6 bar
